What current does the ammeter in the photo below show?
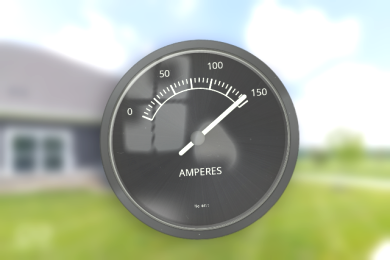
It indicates 145 A
